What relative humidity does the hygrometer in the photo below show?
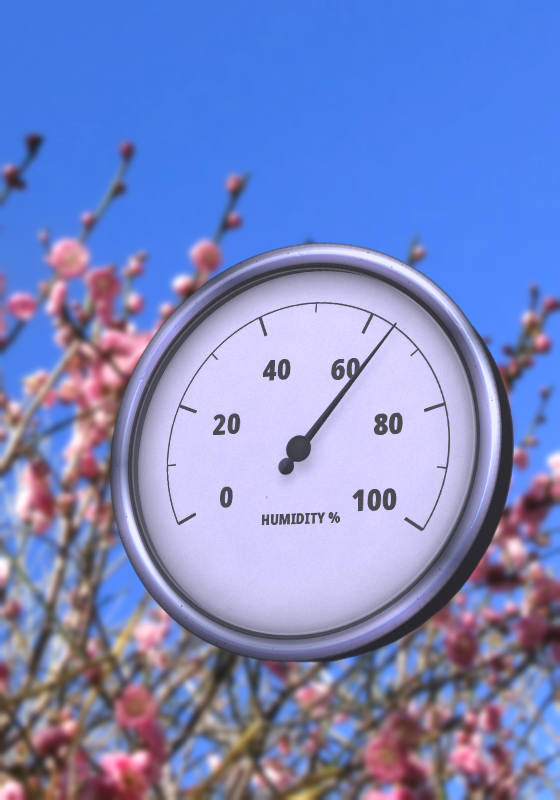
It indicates 65 %
